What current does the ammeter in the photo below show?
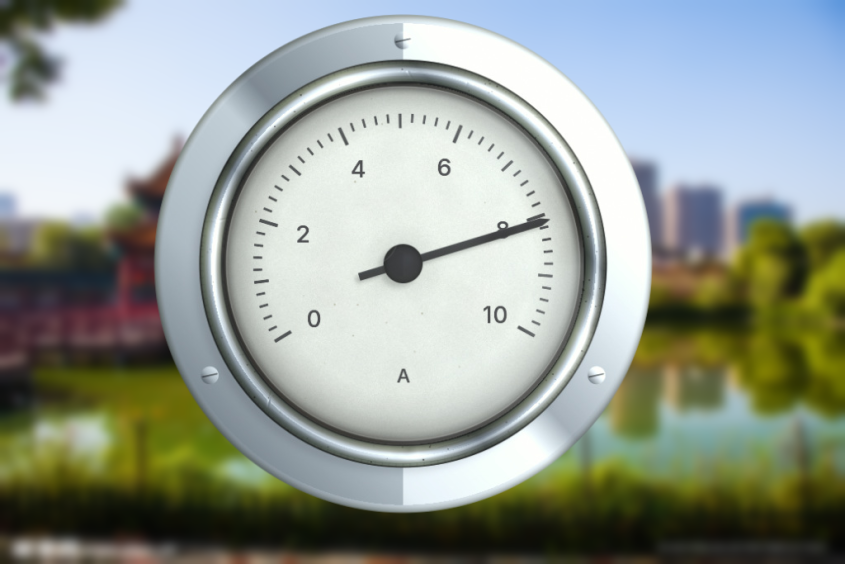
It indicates 8.1 A
